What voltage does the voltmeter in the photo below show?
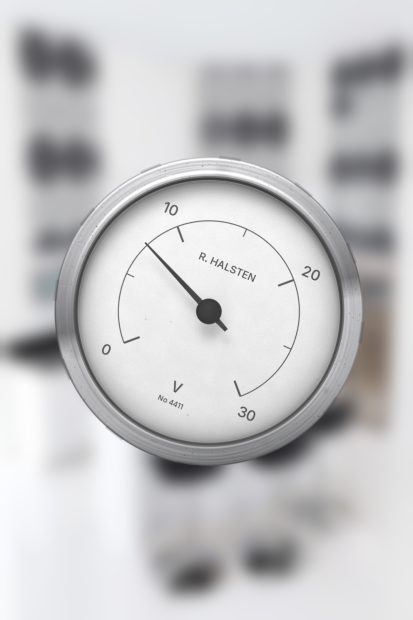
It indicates 7.5 V
